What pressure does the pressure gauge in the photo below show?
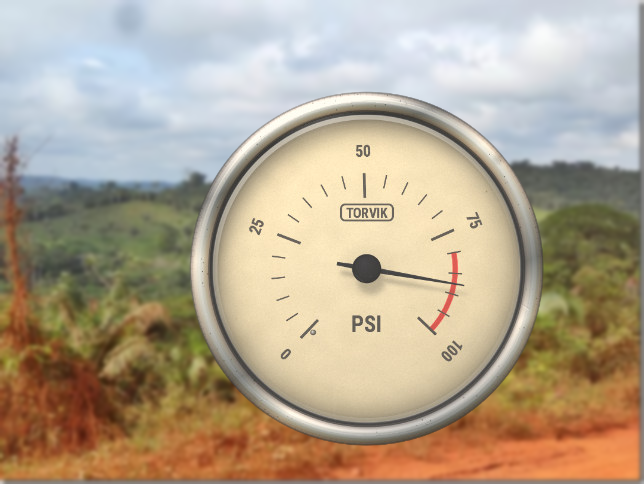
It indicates 87.5 psi
